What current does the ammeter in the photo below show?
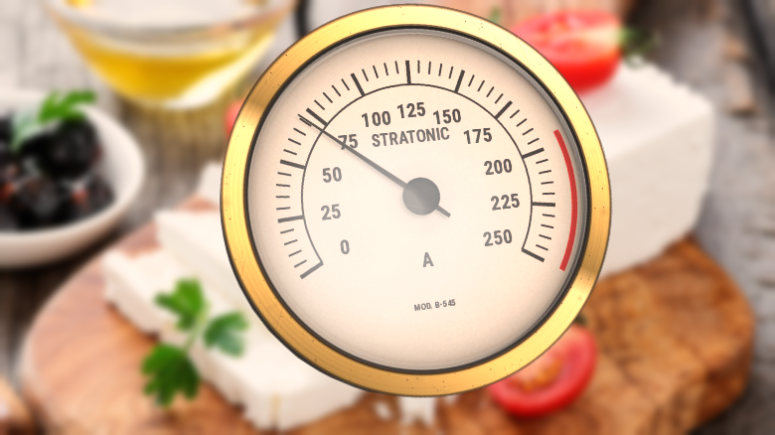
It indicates 70 A
